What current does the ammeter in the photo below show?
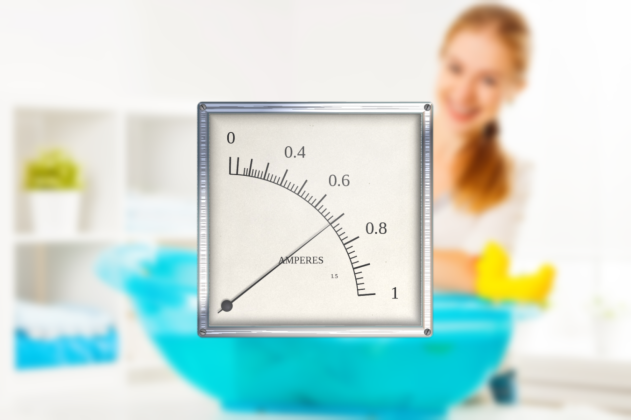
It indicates 0.7 A
